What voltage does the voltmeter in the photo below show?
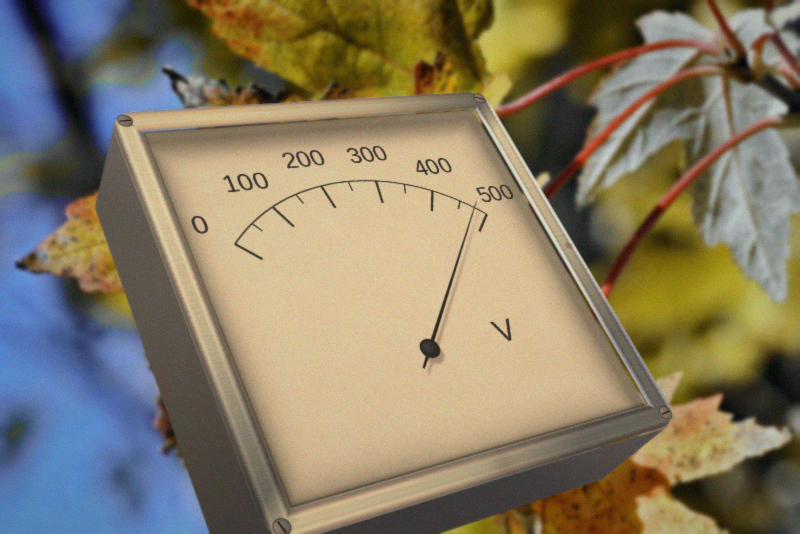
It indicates 475 V
